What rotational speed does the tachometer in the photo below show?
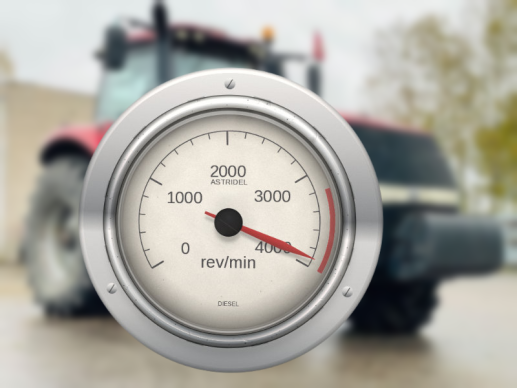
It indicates 3900 rpm
